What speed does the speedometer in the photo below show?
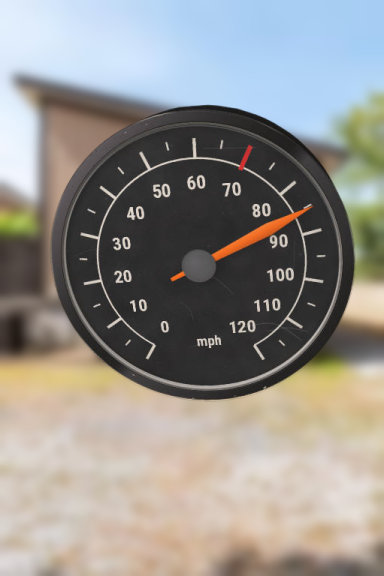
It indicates 85 mph
